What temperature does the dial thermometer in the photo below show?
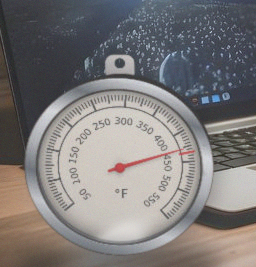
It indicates 425 °F
